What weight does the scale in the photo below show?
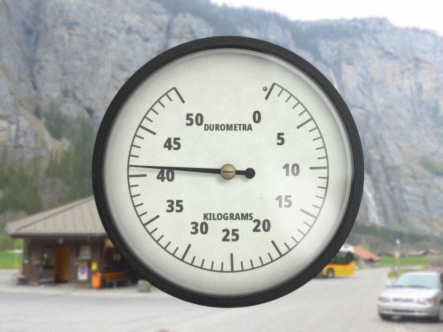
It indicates 41 kg
